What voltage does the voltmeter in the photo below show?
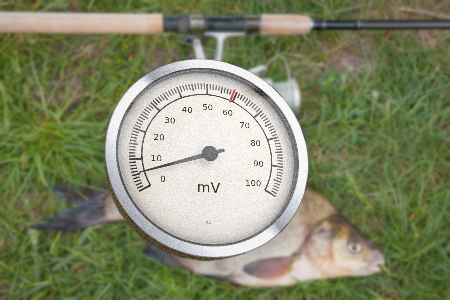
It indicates 5 mV
